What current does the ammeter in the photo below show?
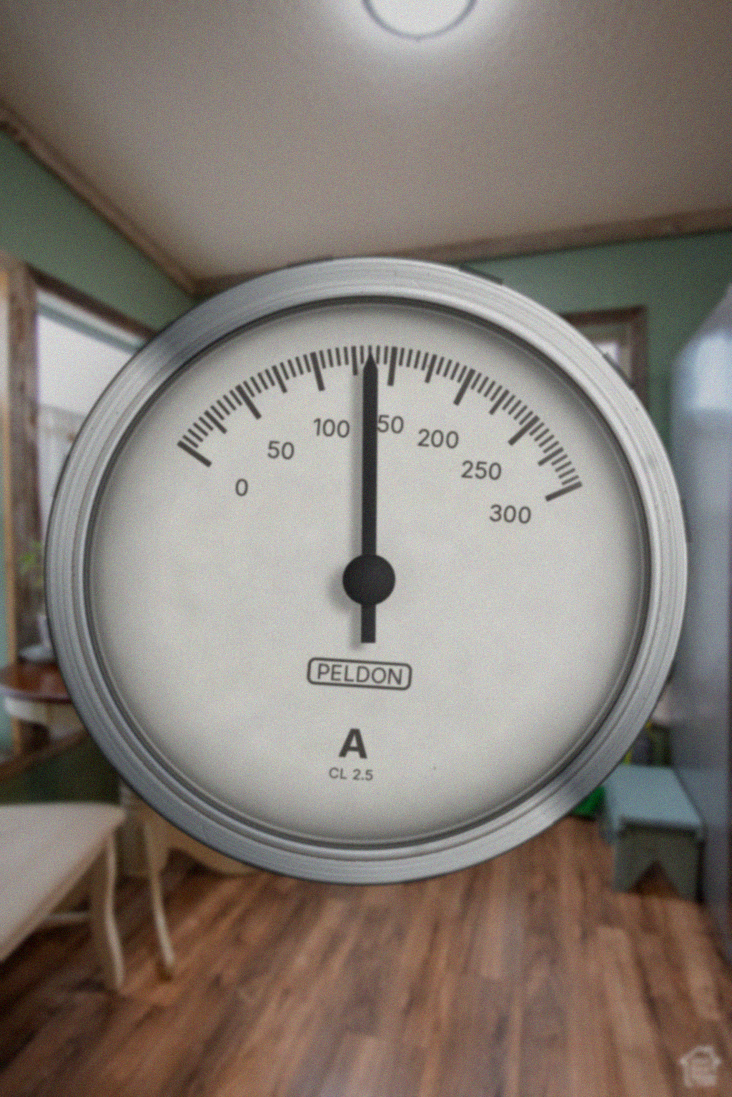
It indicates 135 A
